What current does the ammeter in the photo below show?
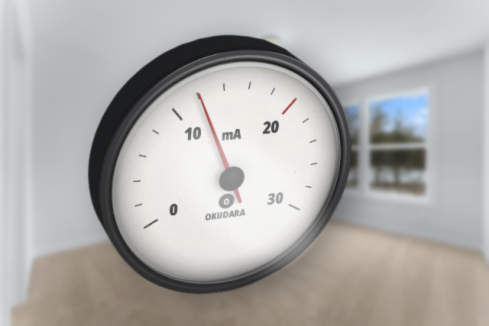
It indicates 12 mA
